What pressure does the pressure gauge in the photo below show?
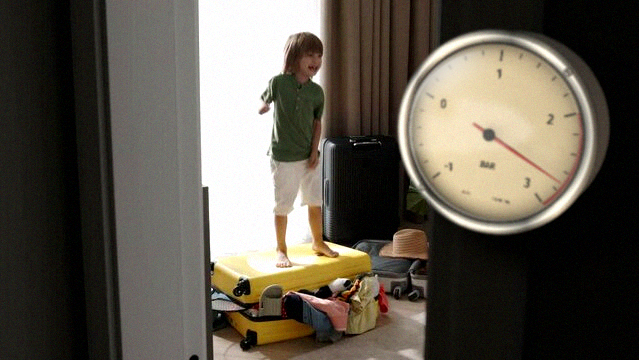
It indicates 2.7 bar
